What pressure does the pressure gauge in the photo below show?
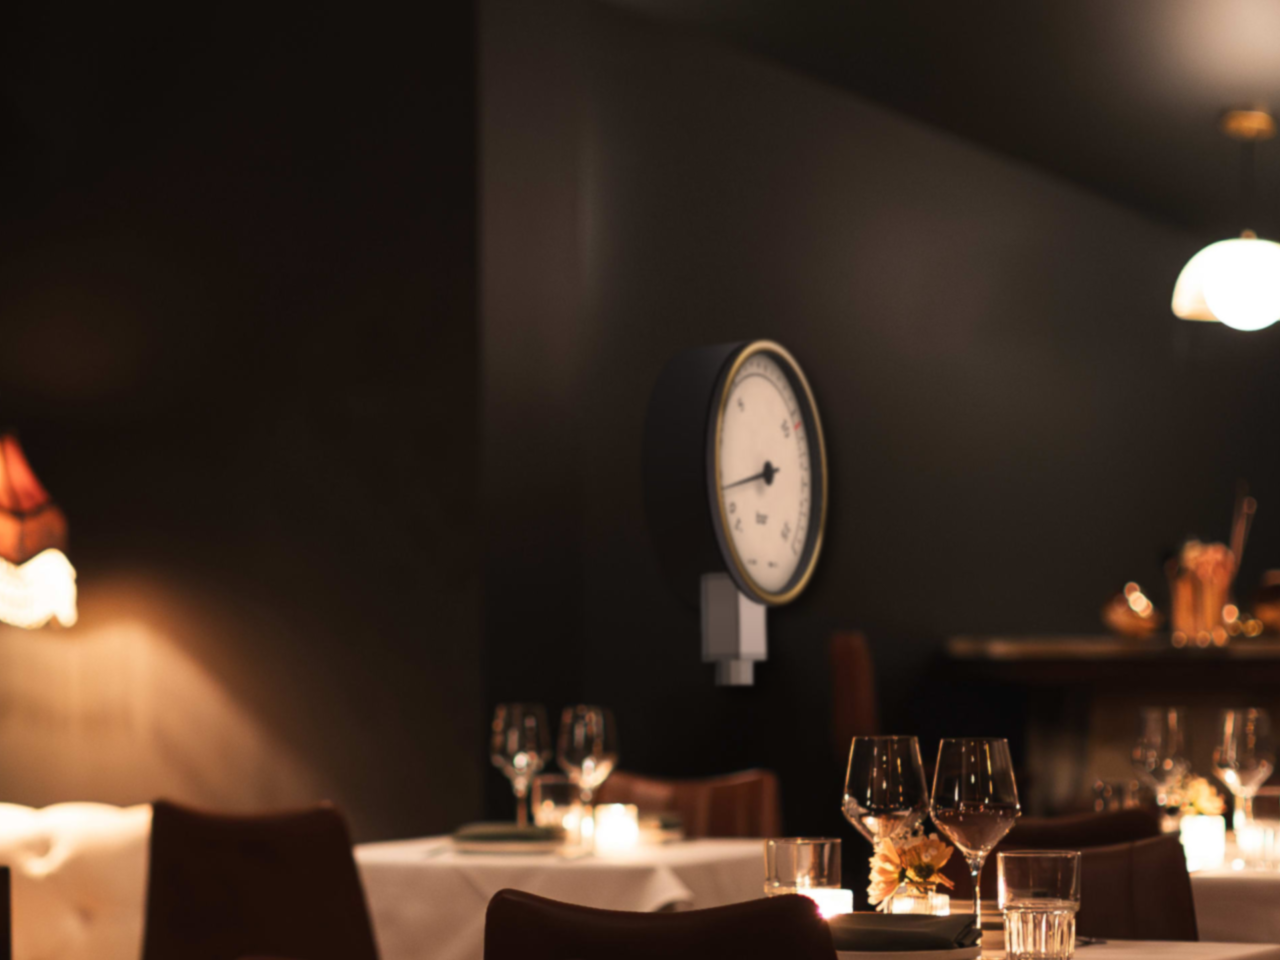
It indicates 1 bar
